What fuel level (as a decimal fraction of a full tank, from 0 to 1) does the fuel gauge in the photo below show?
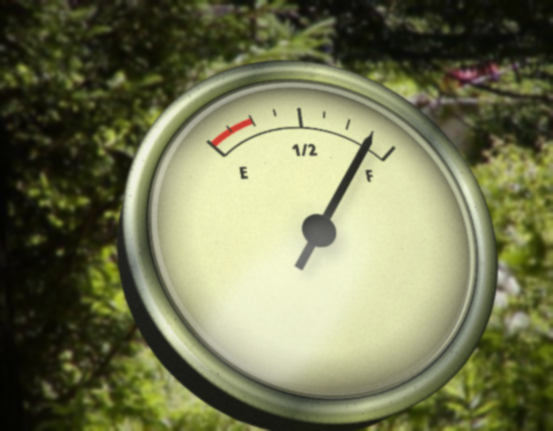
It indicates 0.875
